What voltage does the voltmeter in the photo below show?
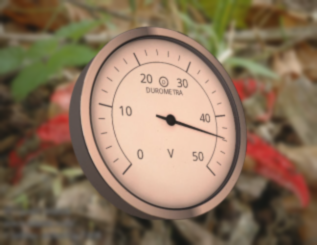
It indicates 44 V
